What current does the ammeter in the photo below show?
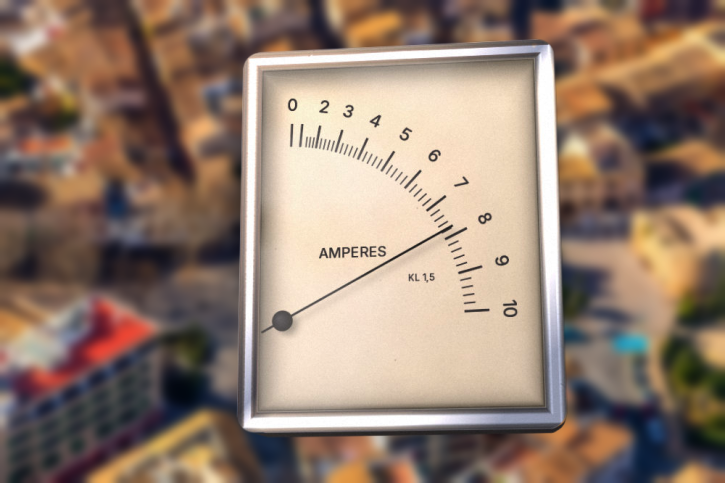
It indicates 7.8 A
